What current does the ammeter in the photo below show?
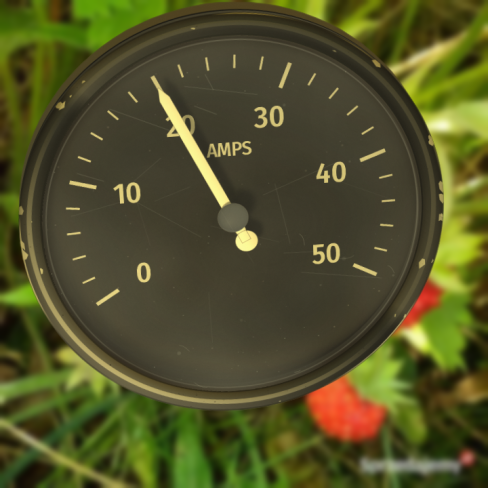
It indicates 20 A
